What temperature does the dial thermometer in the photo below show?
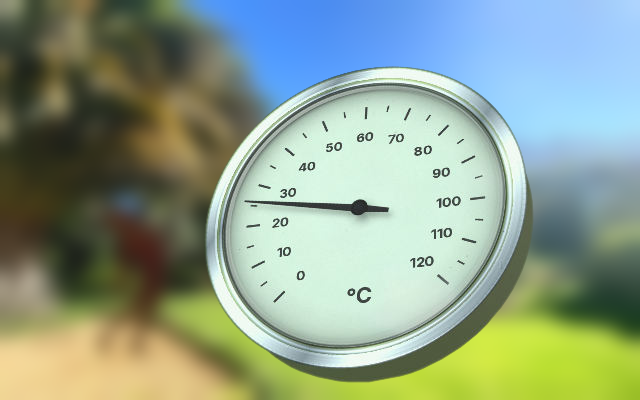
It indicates 25 °C
